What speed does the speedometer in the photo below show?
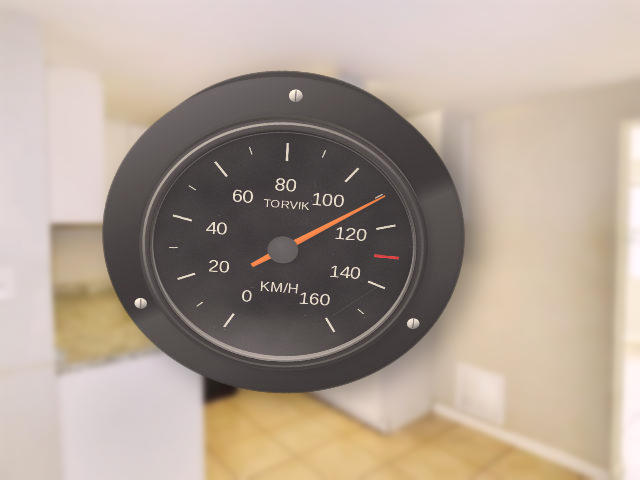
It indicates 110 km/h
